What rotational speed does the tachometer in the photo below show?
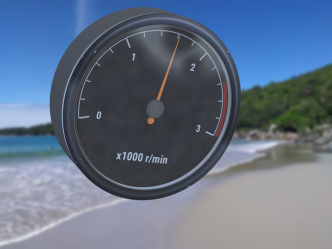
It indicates 1600 rpm
